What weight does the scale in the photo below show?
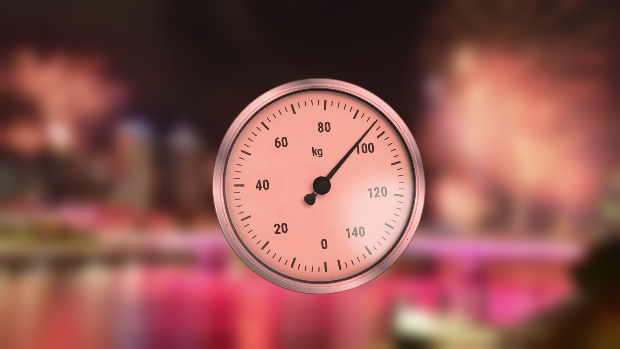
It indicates 96 kg
